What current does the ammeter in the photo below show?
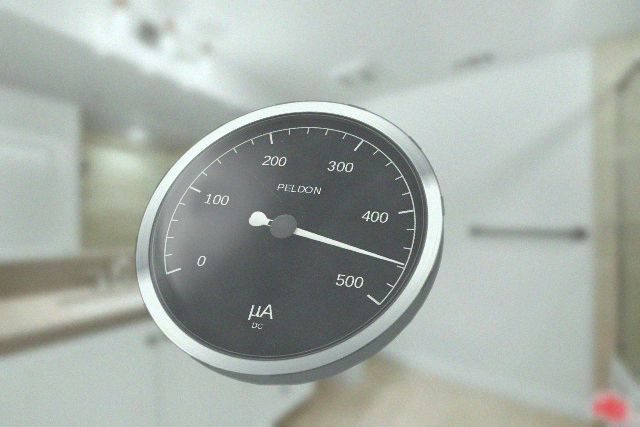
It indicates 460 µA
